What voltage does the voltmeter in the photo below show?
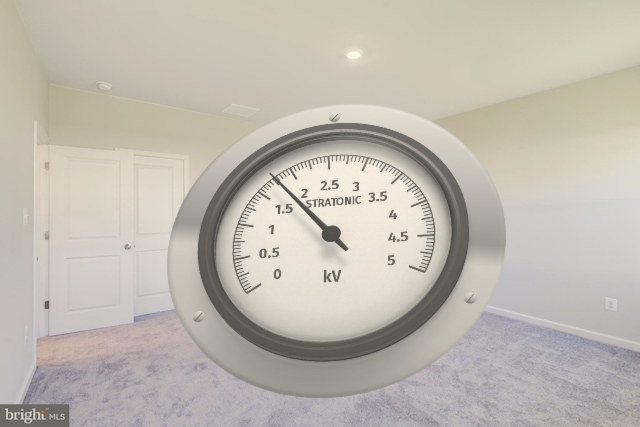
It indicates 1.75 kV
